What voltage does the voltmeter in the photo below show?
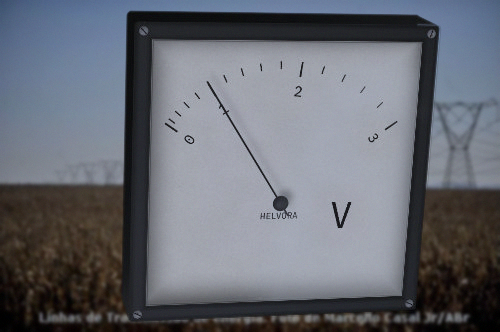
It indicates 1 V
